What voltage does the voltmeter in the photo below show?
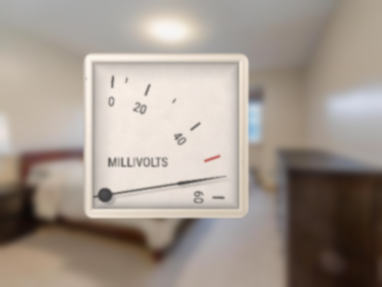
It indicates 55 mV
